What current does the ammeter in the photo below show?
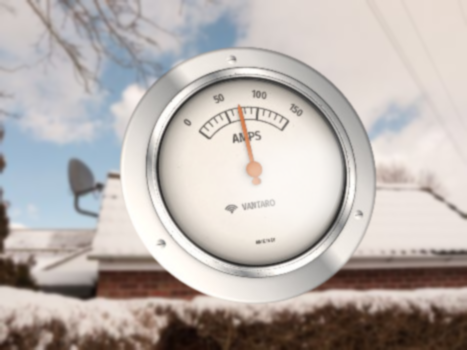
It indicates 70 A
